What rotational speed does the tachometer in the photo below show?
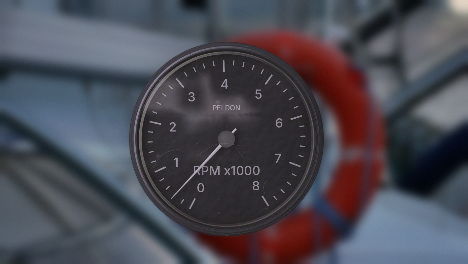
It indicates 400 rpm
